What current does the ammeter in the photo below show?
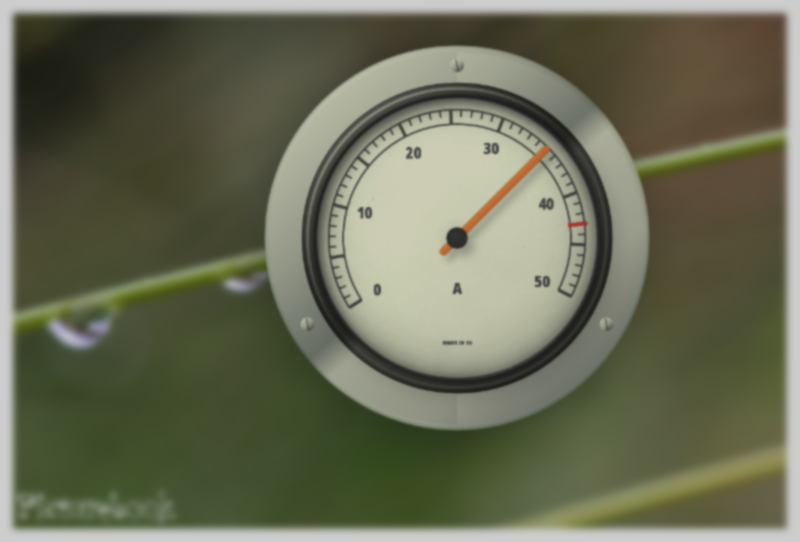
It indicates 35 A
